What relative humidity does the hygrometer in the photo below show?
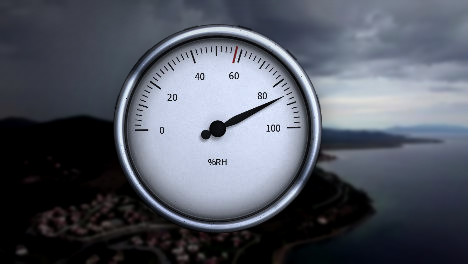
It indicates 86 %
